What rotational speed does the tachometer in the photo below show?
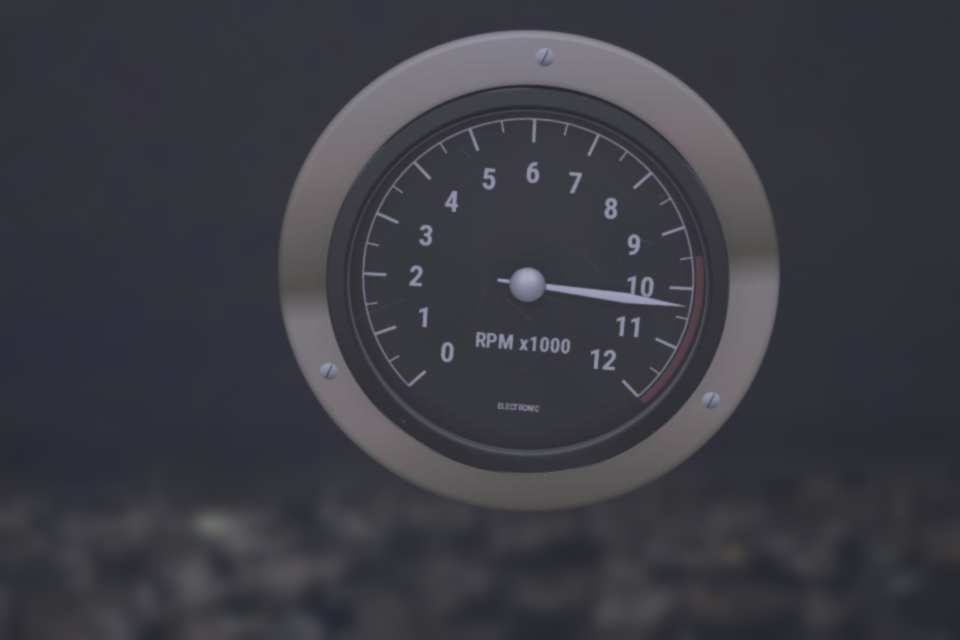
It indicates 10250 rpm
